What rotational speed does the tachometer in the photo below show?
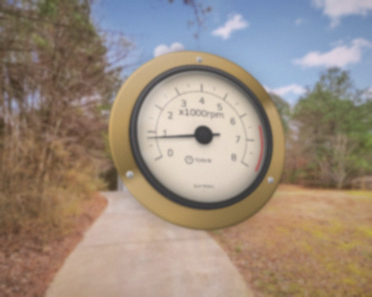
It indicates 750 rpm
